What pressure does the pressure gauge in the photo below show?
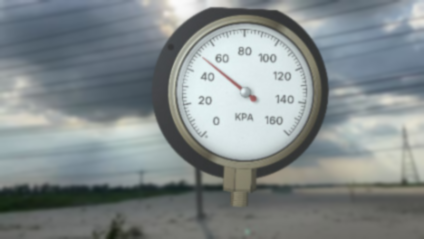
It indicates 50 kPa
